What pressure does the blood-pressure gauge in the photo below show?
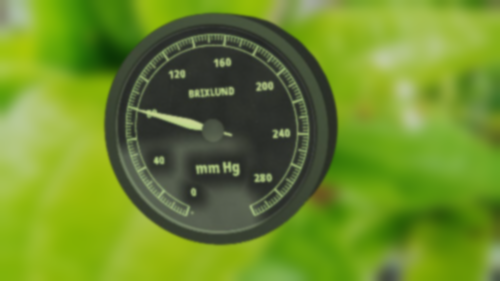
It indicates 80 mmHg
